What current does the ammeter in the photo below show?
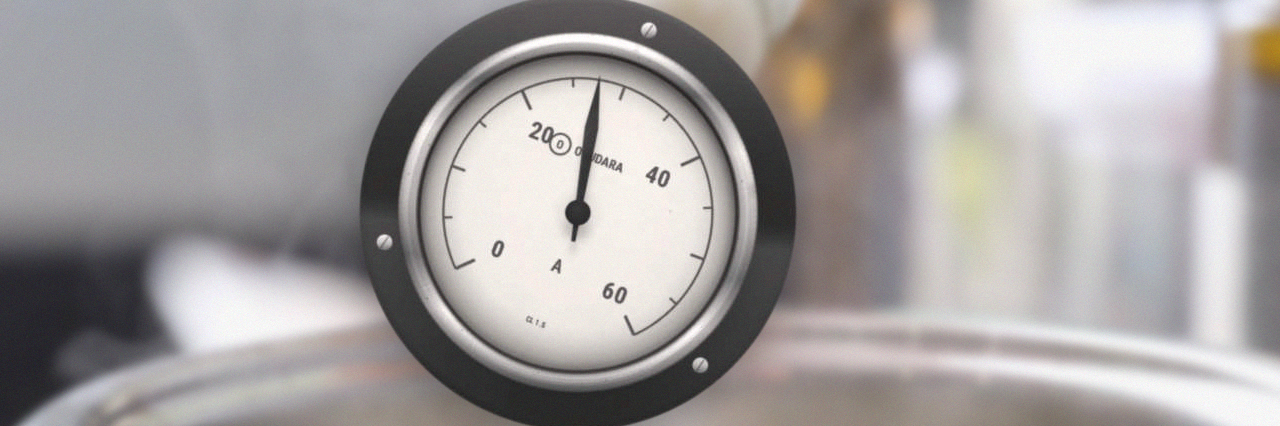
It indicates 27.5 A
